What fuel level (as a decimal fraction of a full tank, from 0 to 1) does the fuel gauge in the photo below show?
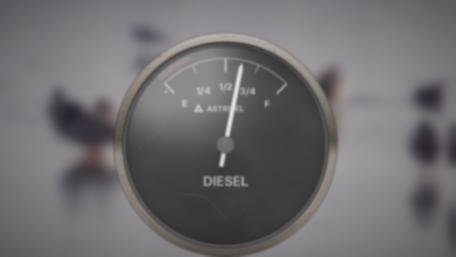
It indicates 0.625
